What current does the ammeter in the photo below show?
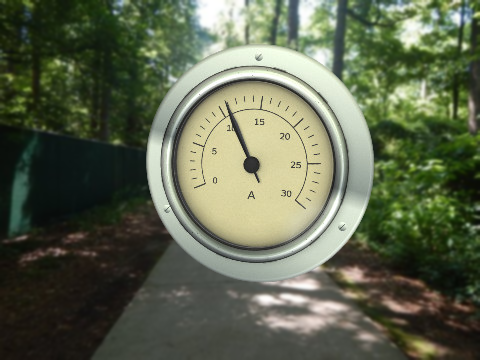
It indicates 11 A
